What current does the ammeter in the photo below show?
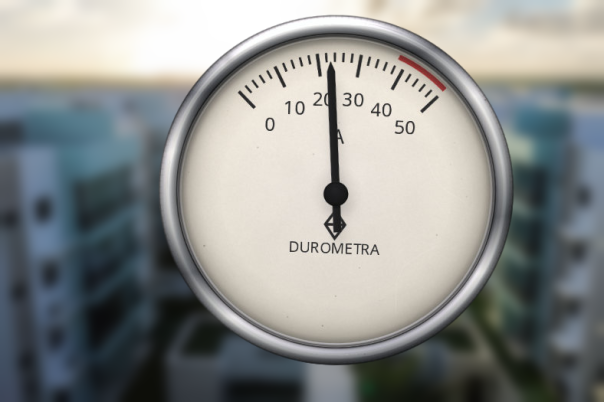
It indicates 23 A
